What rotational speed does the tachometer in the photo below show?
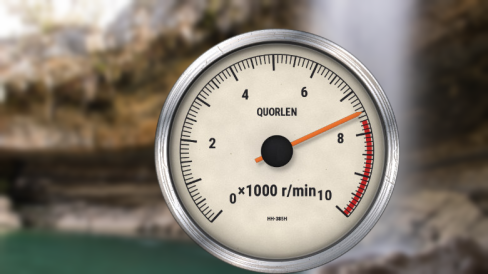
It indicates 7500 rpm
